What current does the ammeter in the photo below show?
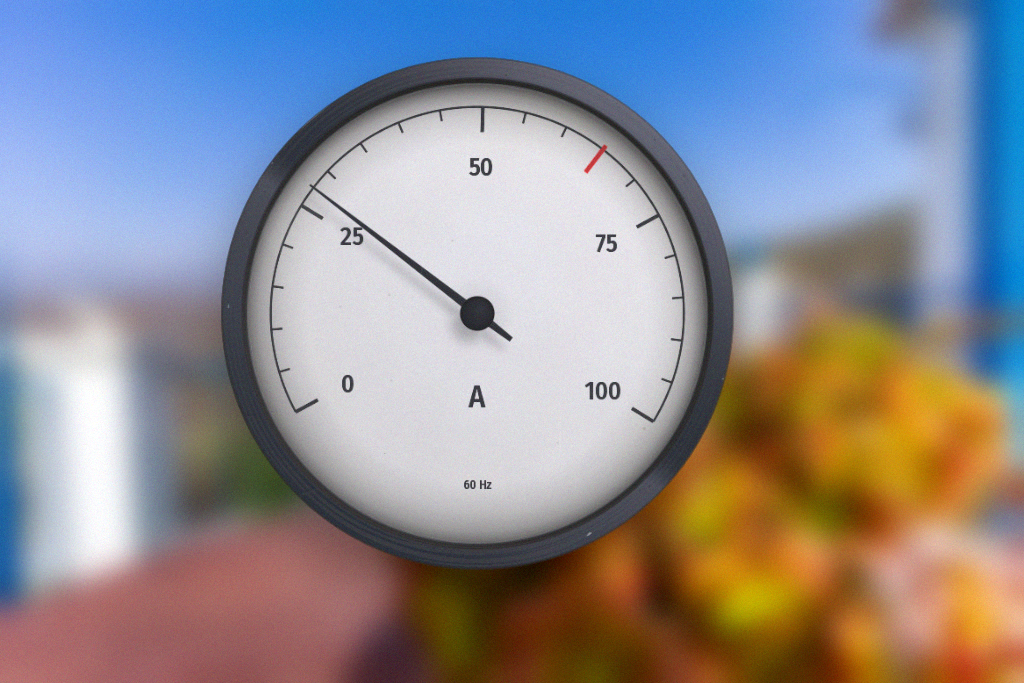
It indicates 27.5 A
